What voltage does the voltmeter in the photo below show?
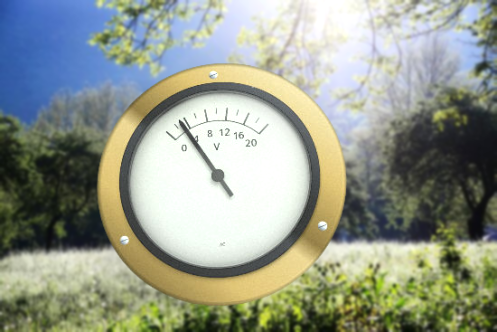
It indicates 3 V
